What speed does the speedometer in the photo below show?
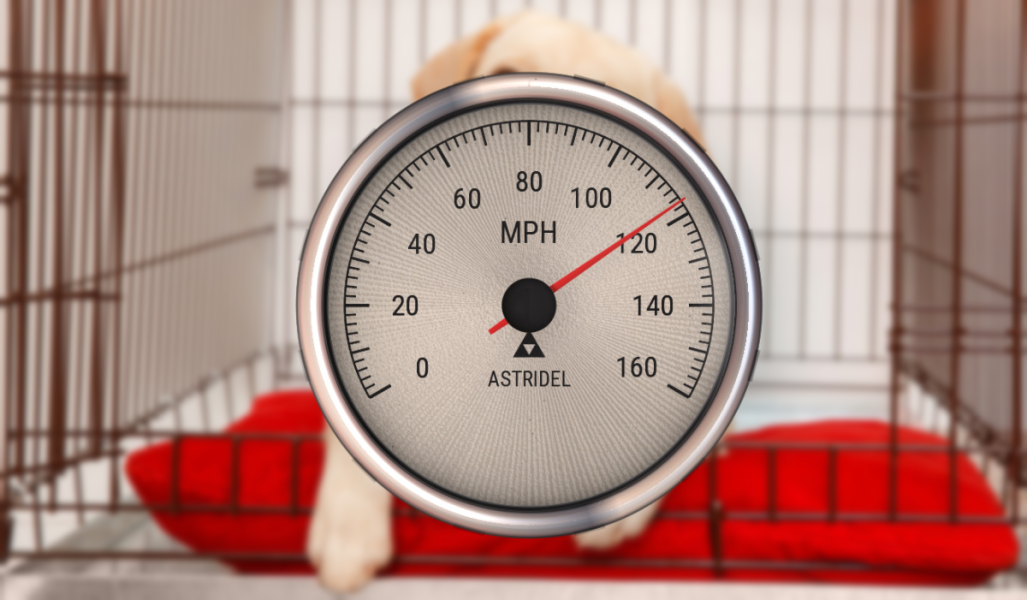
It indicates 117 mph
